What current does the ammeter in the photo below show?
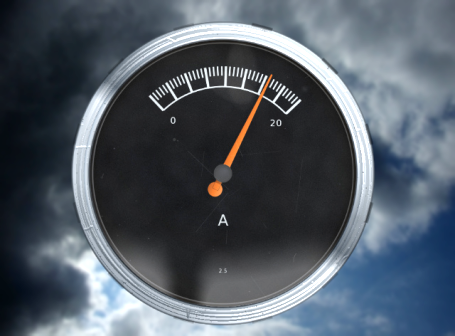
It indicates 15.5 A
